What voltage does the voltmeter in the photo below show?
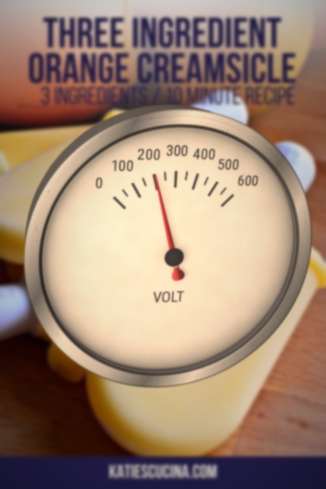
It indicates 200 V
